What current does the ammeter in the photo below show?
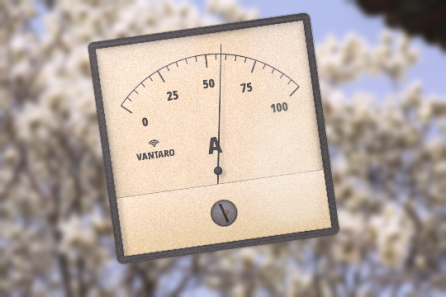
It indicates 57.5 A
